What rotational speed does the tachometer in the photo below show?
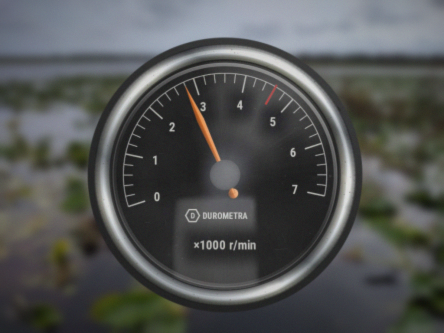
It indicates 2800 rpm
